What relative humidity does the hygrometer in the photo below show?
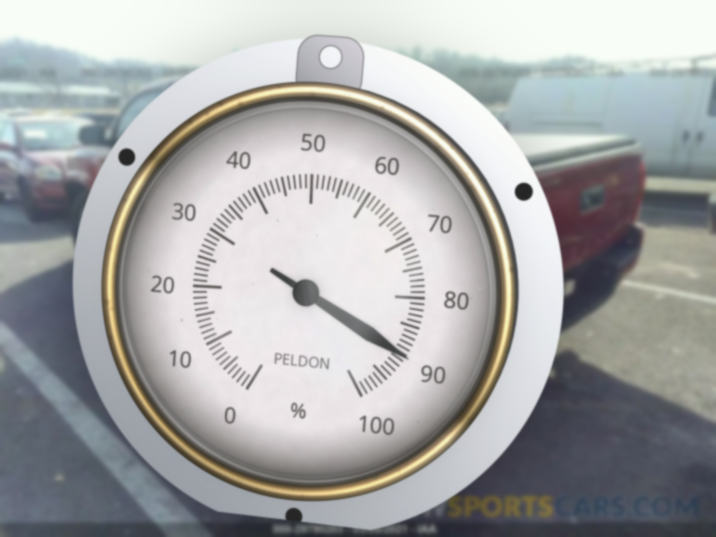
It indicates 90 %
